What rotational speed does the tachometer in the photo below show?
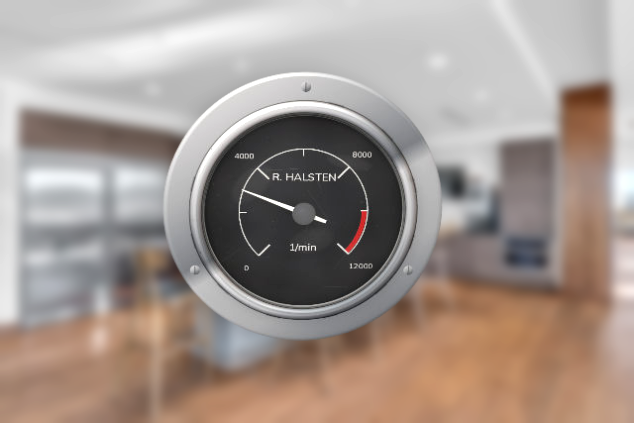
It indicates 3000 rpm
